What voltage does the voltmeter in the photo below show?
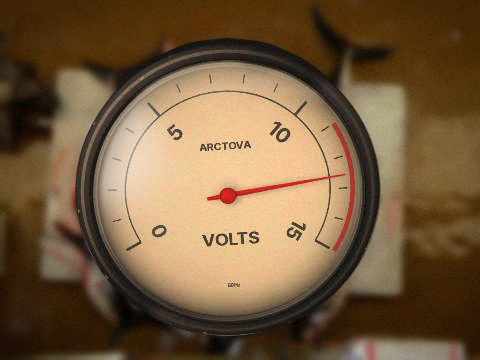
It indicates 12.5 V
